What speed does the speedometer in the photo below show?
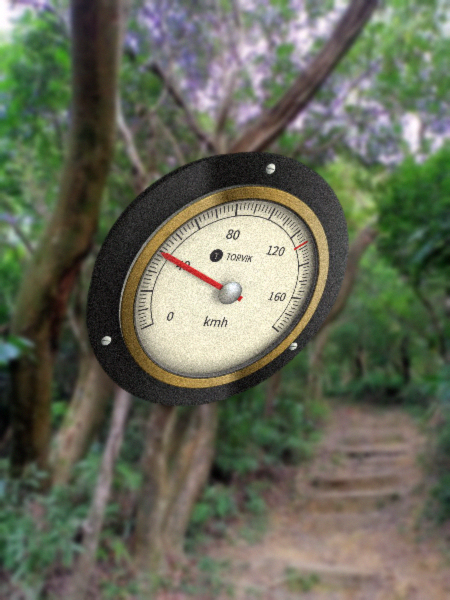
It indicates 40 km/h
